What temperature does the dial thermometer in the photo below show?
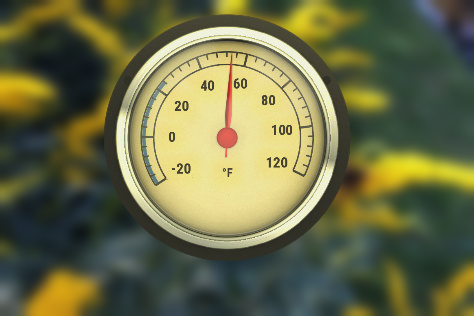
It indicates 54 °F
